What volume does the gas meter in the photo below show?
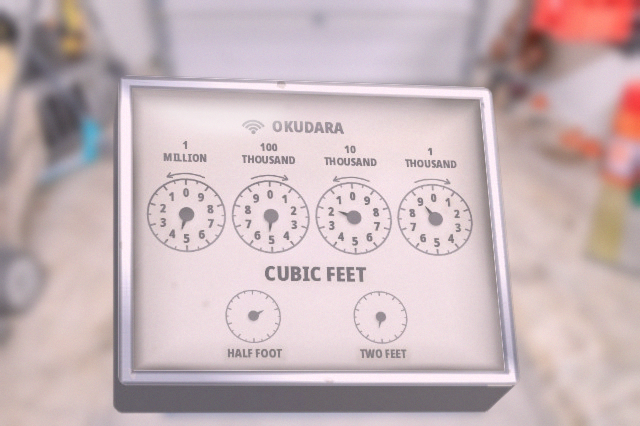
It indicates 451900 ft³
